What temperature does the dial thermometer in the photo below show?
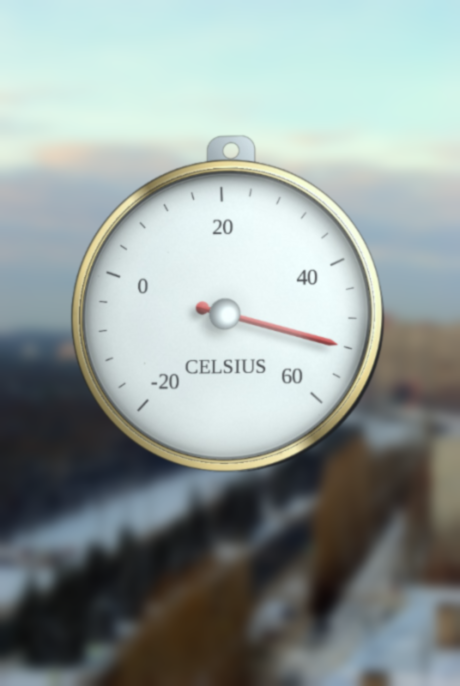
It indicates 52 °C
